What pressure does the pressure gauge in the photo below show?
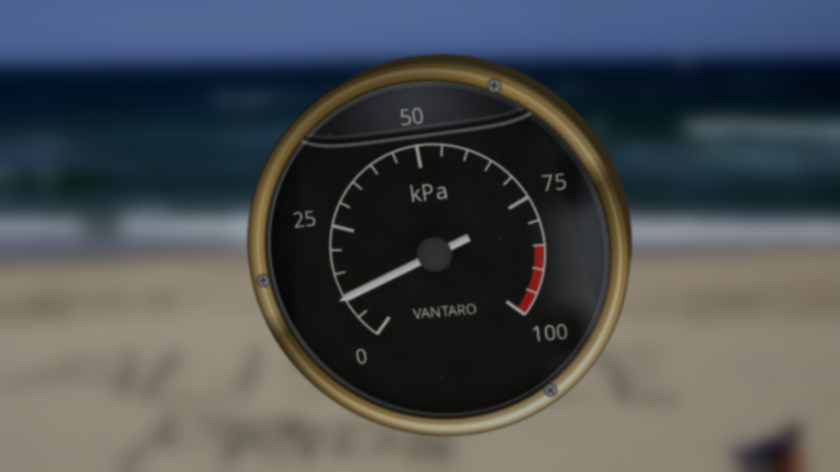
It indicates 10 kPa
